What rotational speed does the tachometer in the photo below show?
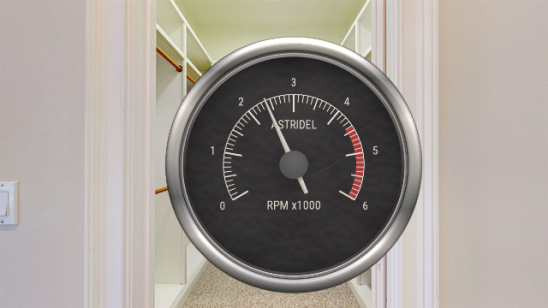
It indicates 2400 rpm
